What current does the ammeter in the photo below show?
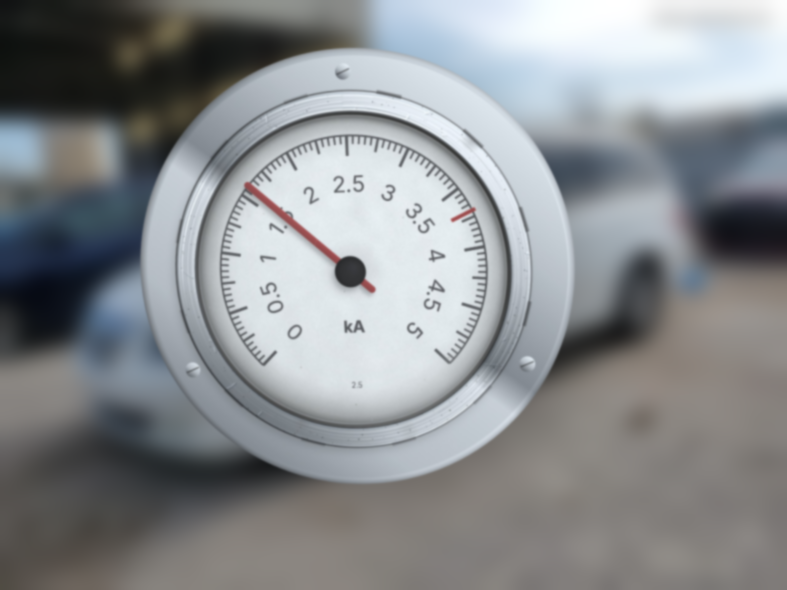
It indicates 1.6 kA
